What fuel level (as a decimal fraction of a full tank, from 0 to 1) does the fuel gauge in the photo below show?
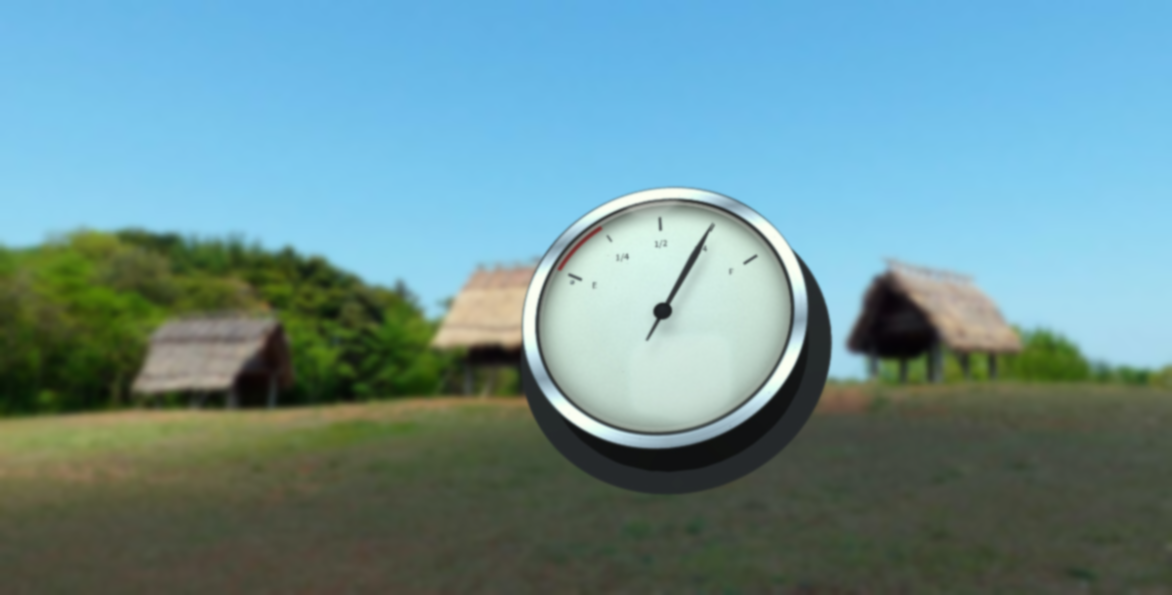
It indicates 0.75
